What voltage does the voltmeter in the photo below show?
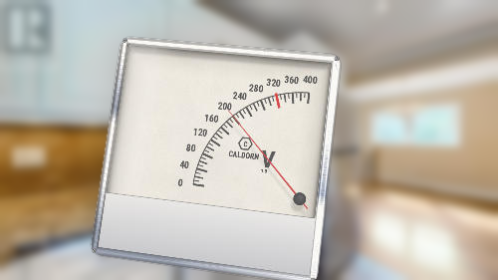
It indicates 200 V
